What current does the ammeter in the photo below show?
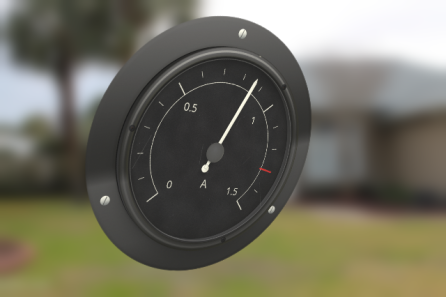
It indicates 0.85 A
